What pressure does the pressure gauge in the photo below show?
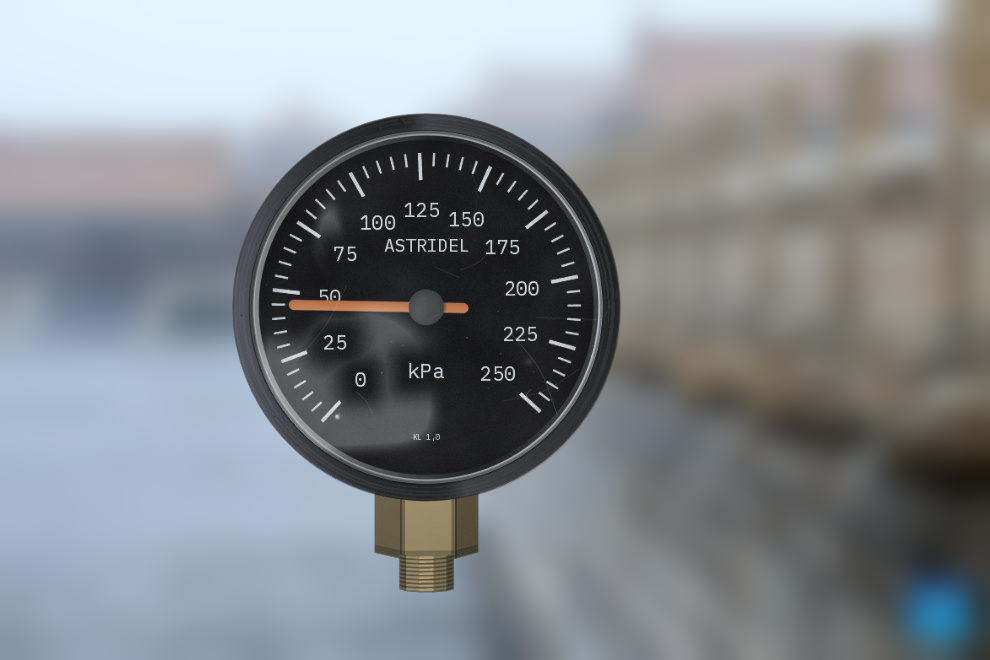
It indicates 45 kPa
